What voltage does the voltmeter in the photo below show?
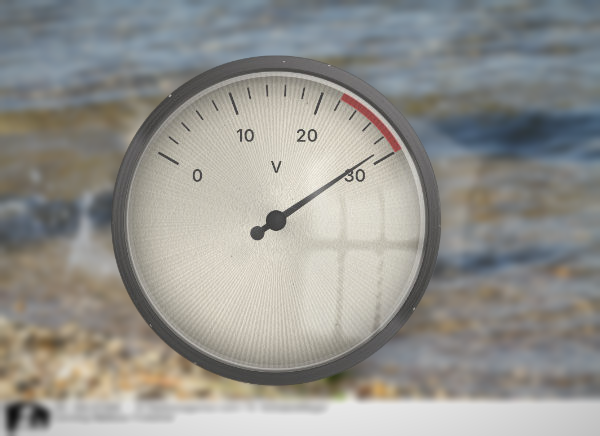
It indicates 29 V
